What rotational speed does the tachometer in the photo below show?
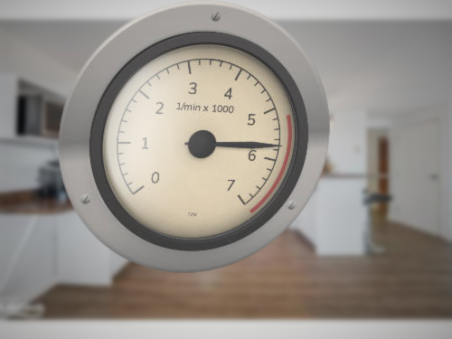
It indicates 5700 rpm
